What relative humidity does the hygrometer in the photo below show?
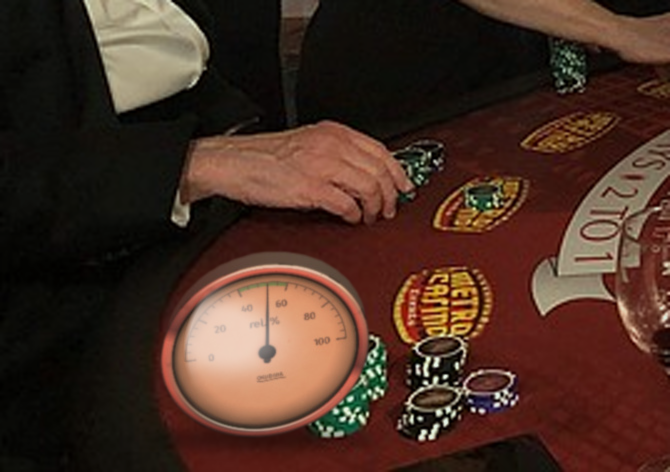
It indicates 52 %
